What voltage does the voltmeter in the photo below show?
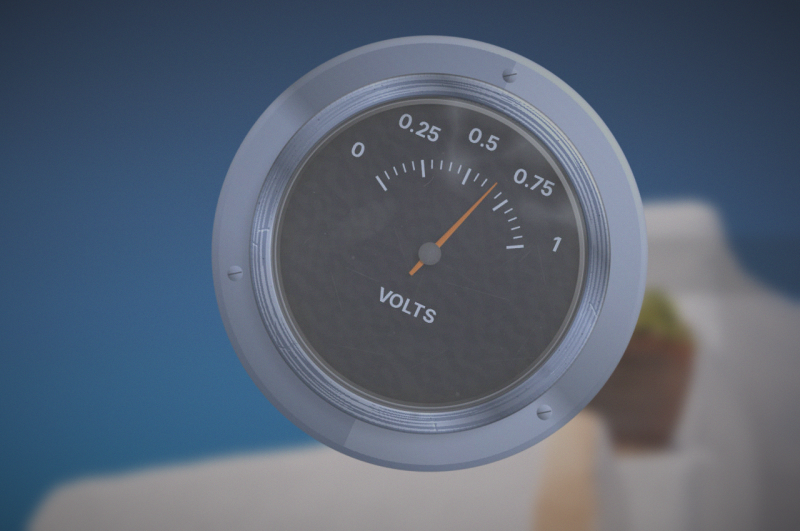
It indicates 0.65 V
